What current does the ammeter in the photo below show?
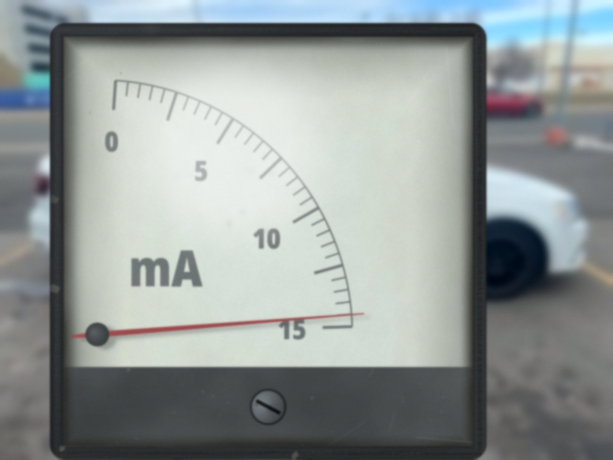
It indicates 14.5 mA
